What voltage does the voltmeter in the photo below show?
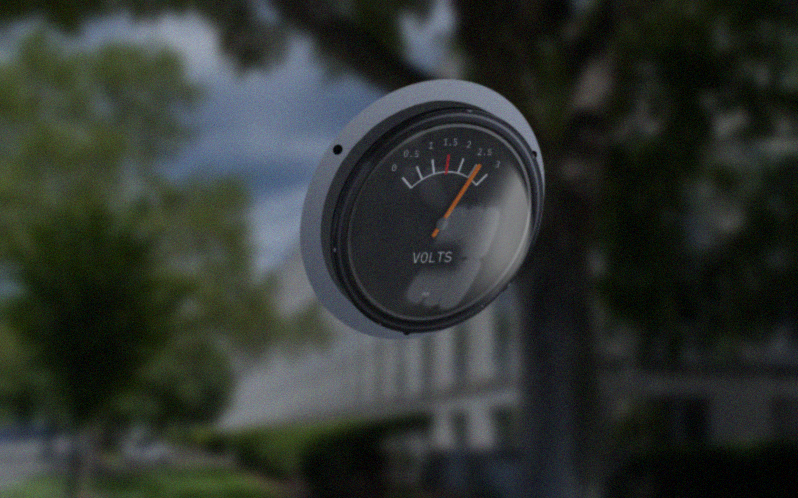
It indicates 2.5 V
